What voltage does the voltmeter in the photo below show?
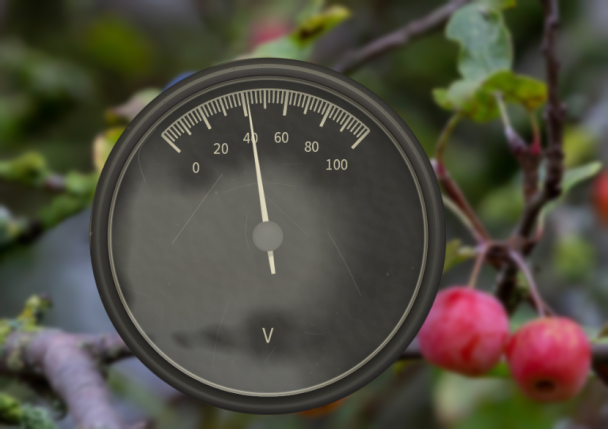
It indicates 42 V
